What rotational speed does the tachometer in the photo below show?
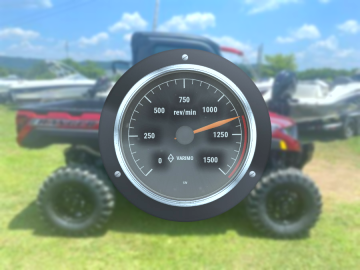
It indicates 1150 rpm
